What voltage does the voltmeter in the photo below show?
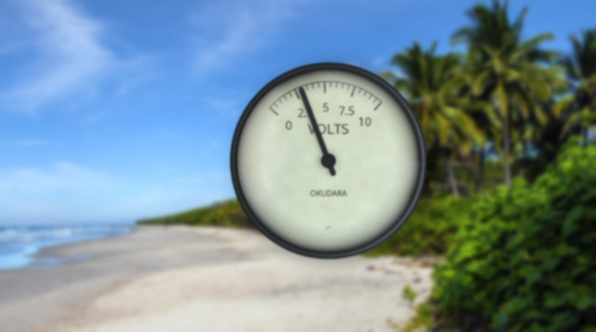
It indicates 3 V
